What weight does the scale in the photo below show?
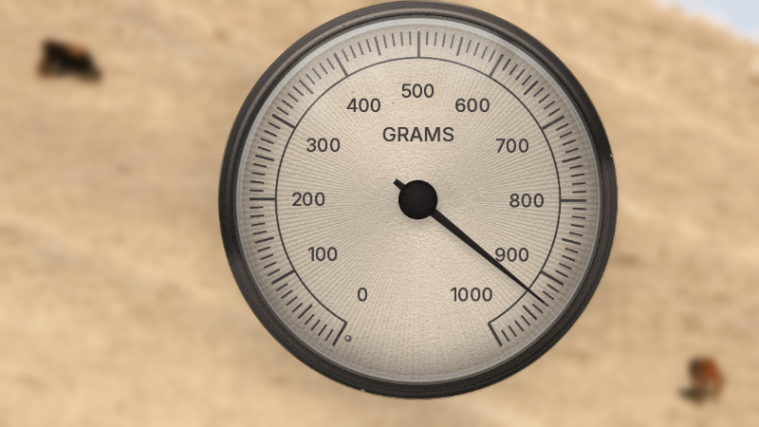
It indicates 930 g
